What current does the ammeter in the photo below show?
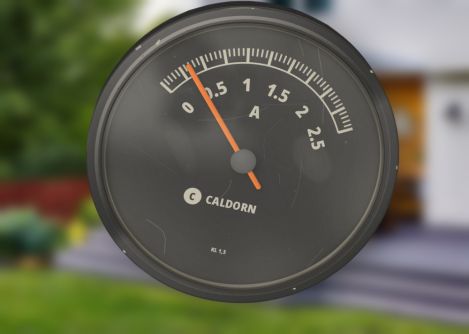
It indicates 0.35 A
